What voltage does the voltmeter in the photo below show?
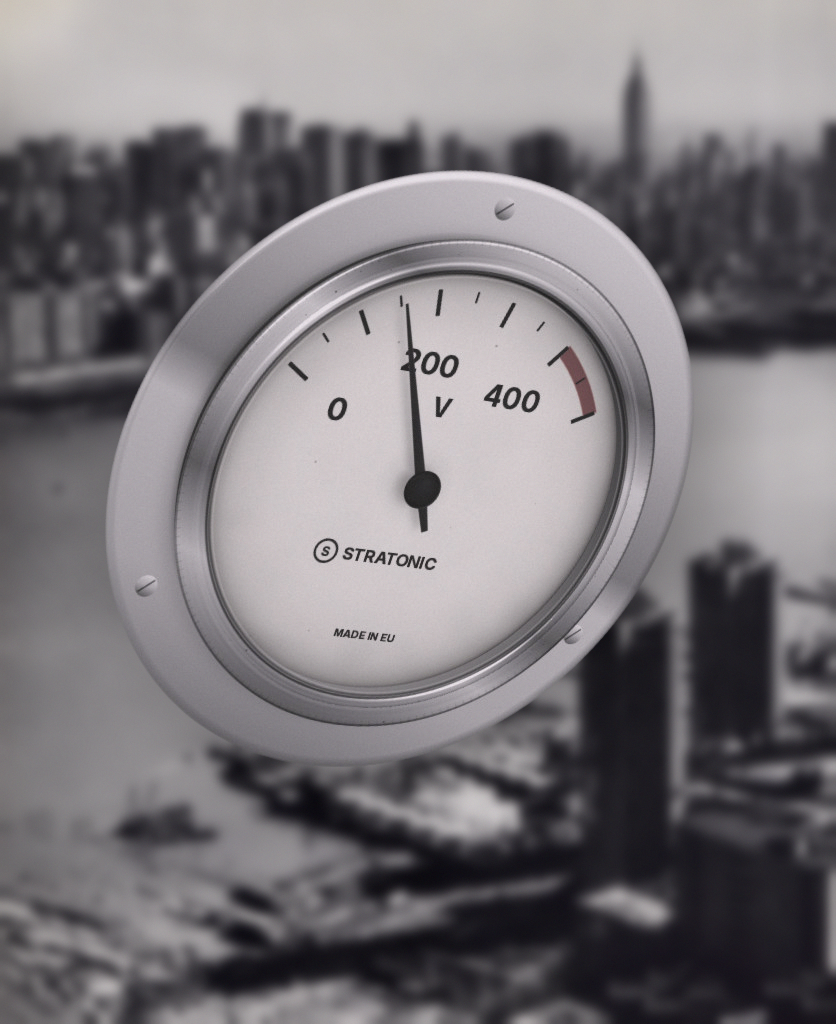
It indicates 150 V
